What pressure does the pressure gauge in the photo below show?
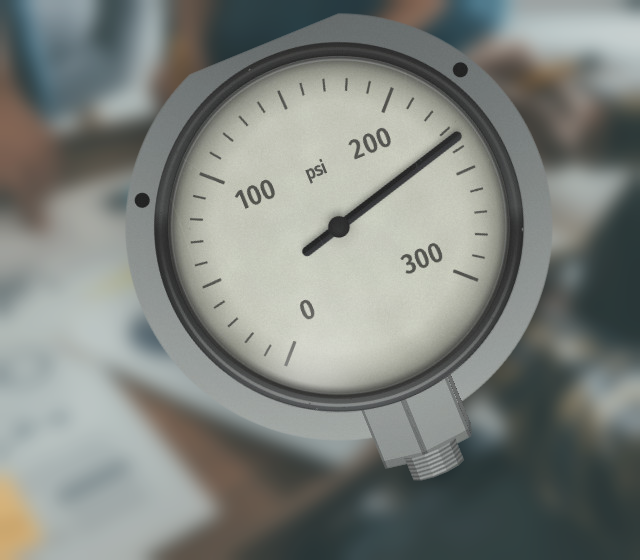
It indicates 235 psi
